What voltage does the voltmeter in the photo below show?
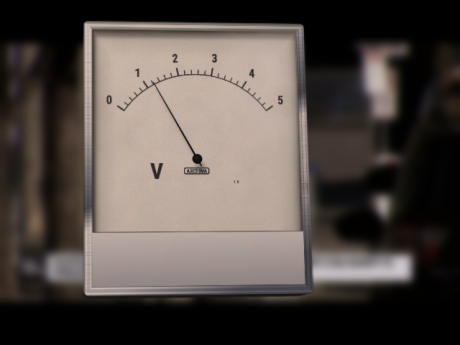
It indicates 1.2 V
